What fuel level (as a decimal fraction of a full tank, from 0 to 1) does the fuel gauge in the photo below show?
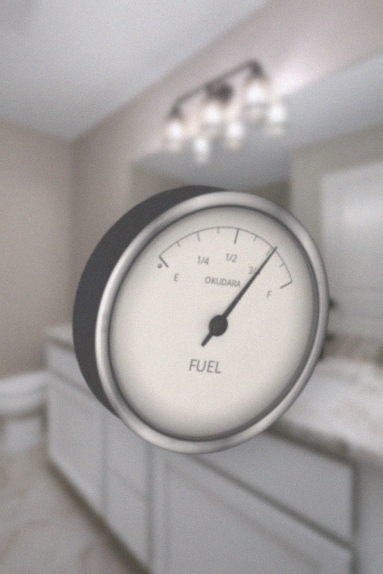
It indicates 0.75
